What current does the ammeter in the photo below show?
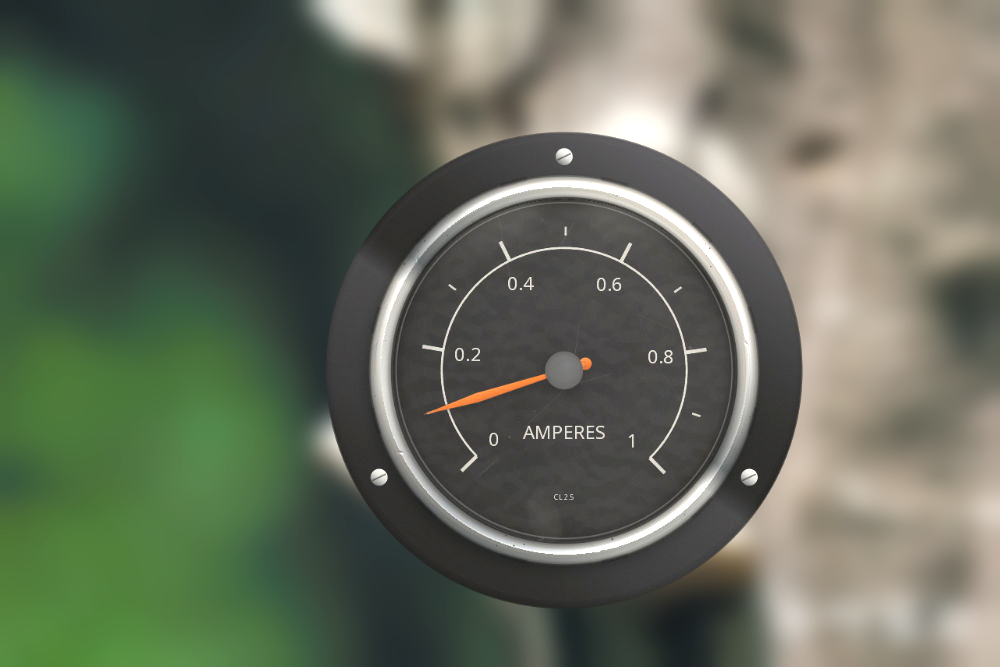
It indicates 0.1 A
